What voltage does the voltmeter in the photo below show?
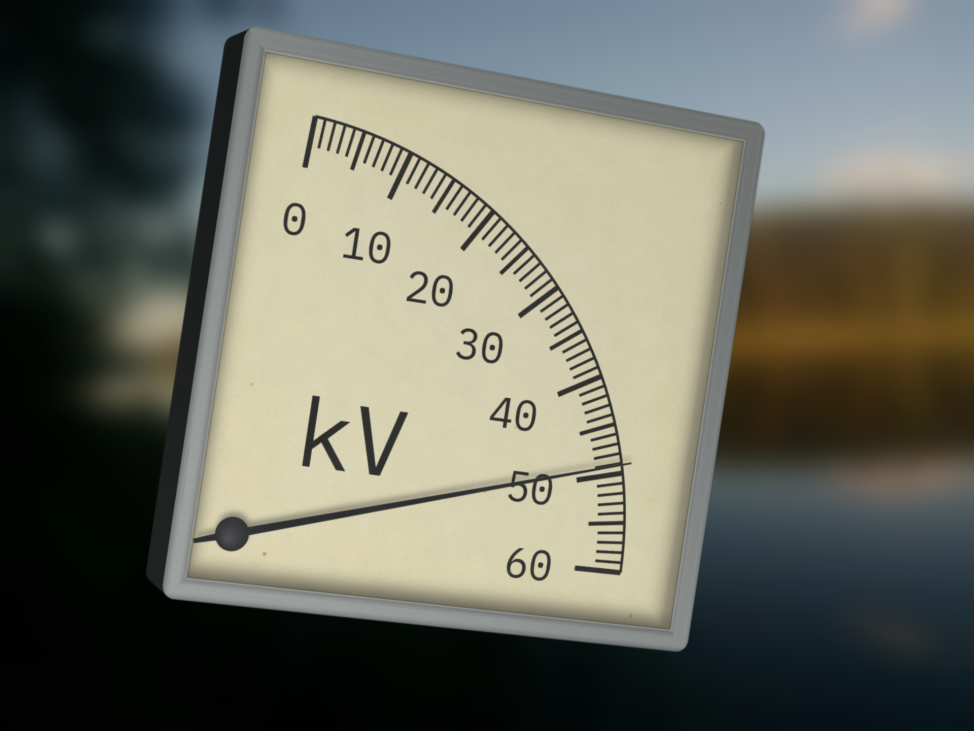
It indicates 49 kV
